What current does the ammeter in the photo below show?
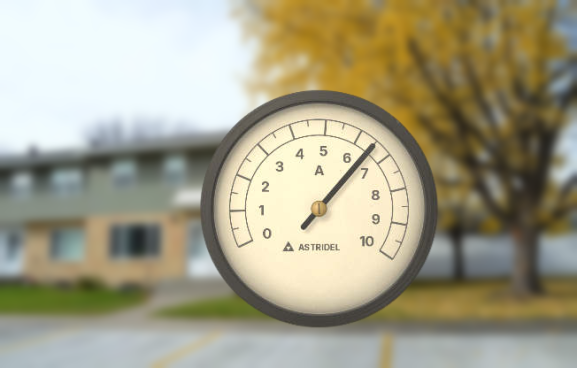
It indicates 6.5 A
